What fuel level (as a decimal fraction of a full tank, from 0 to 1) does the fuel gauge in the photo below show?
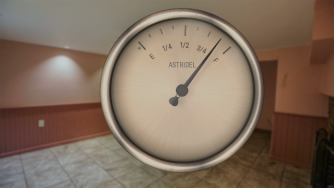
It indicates 0.875
